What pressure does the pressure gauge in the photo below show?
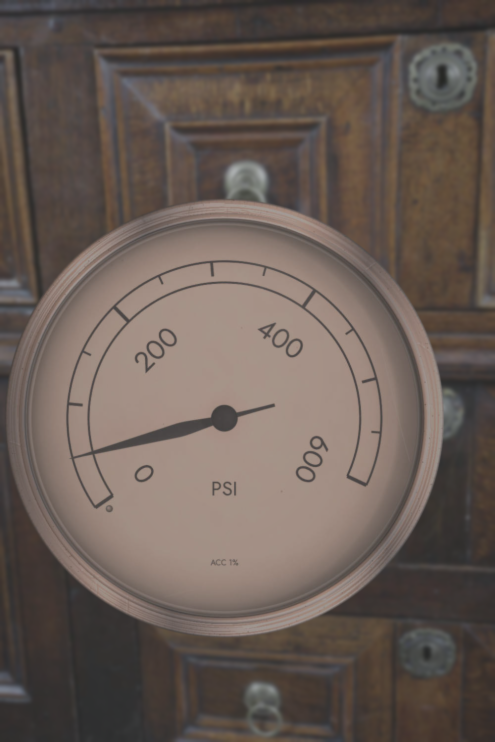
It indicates 50 psi
